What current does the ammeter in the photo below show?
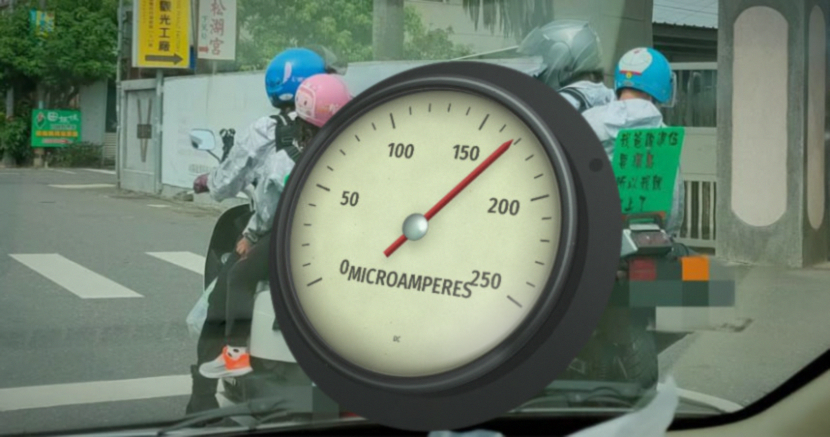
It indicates 170 µA
